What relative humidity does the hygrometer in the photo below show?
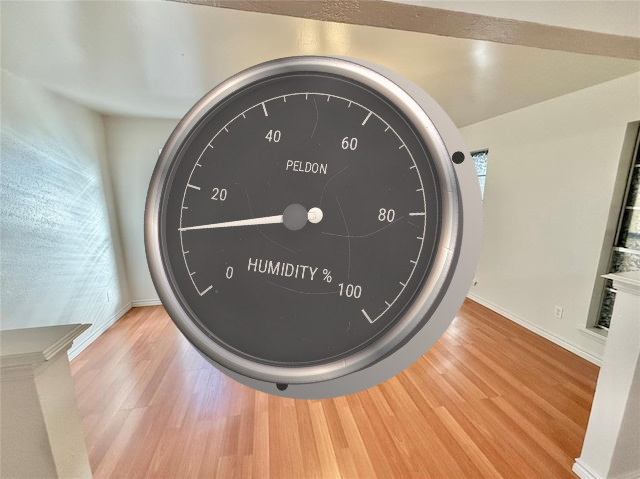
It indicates 12 %
